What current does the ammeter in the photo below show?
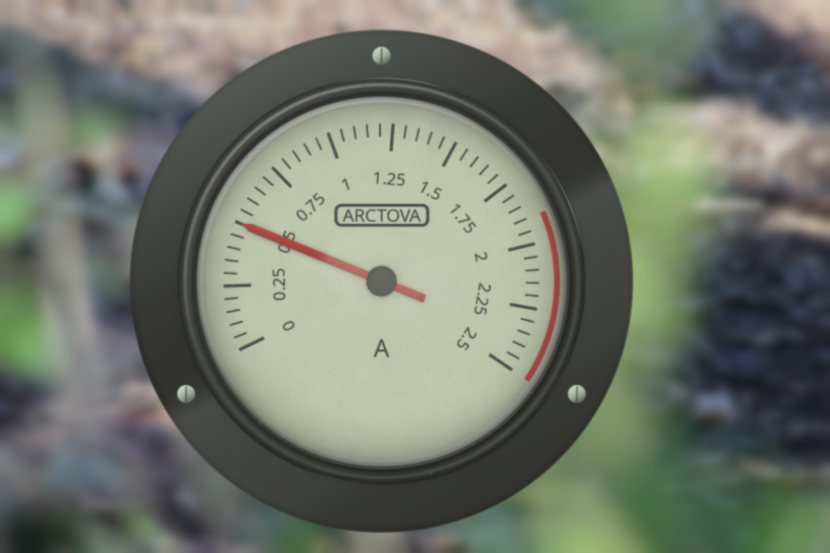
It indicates 0.5 A
